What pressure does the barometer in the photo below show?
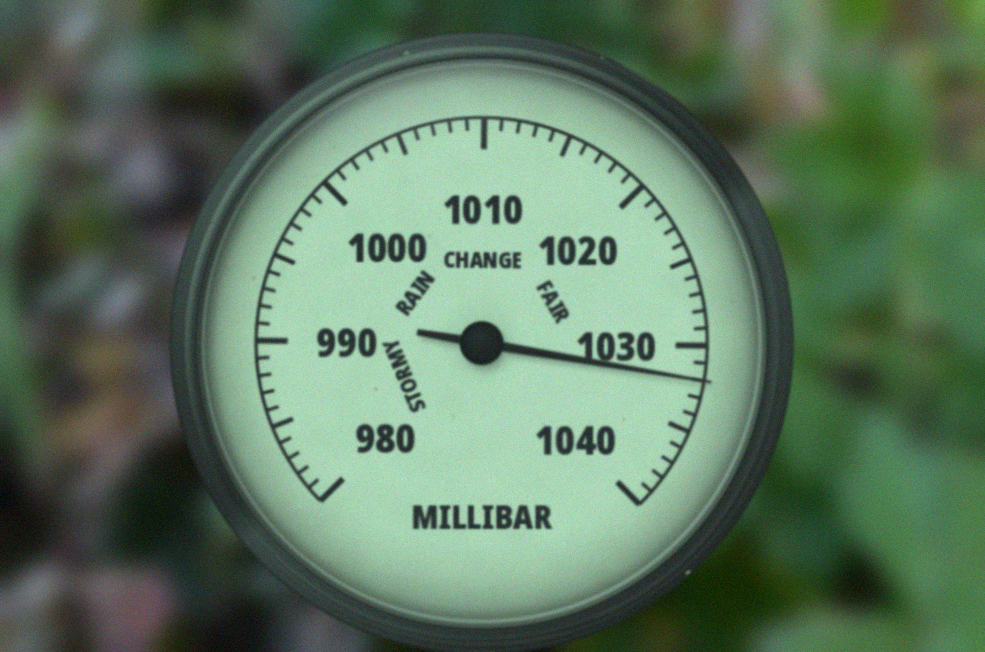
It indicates 1032 mbar
